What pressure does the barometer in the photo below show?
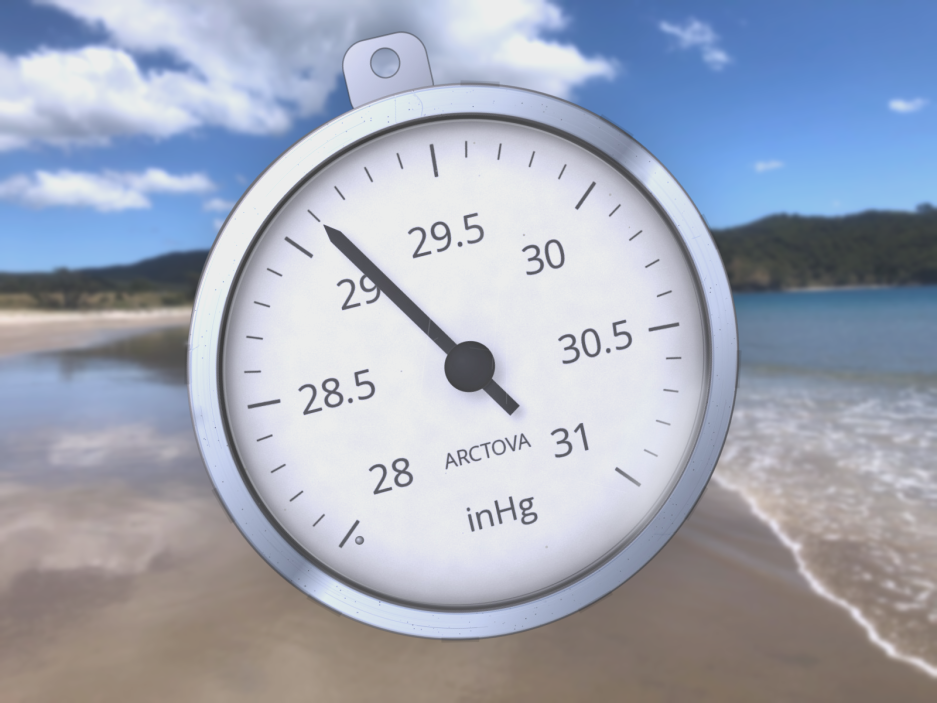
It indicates 29.1 inHg
